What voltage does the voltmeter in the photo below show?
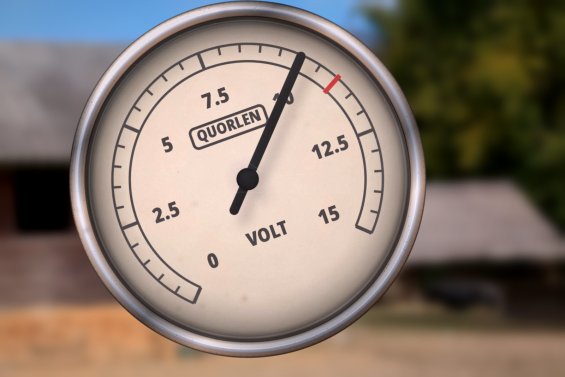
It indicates 10 V
